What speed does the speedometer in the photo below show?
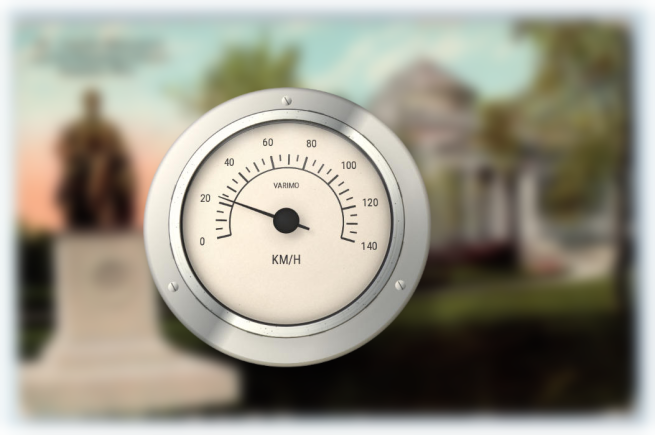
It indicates 22.5 km/h
